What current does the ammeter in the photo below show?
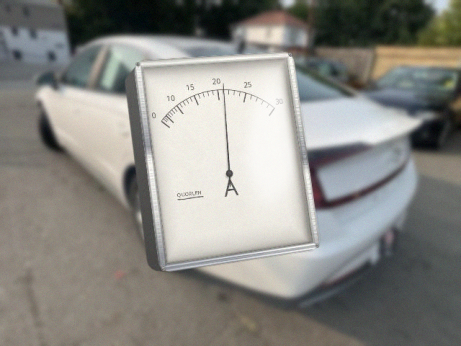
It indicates 21 A
